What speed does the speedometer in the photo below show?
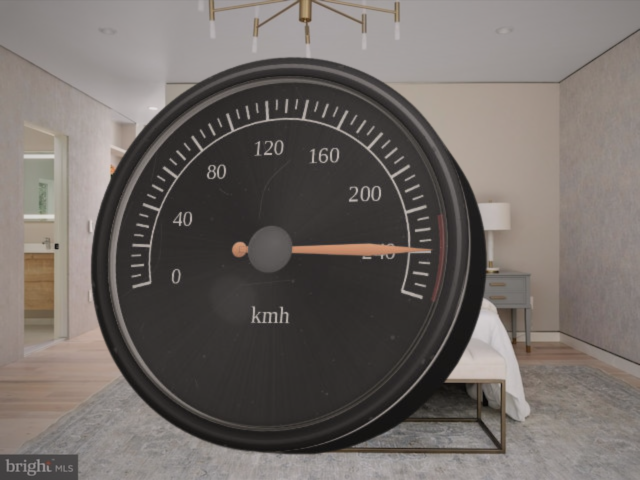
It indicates 240 km/h
